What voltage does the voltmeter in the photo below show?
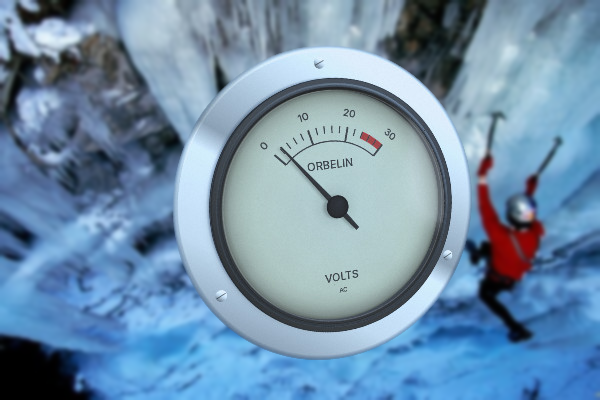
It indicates 2 V
